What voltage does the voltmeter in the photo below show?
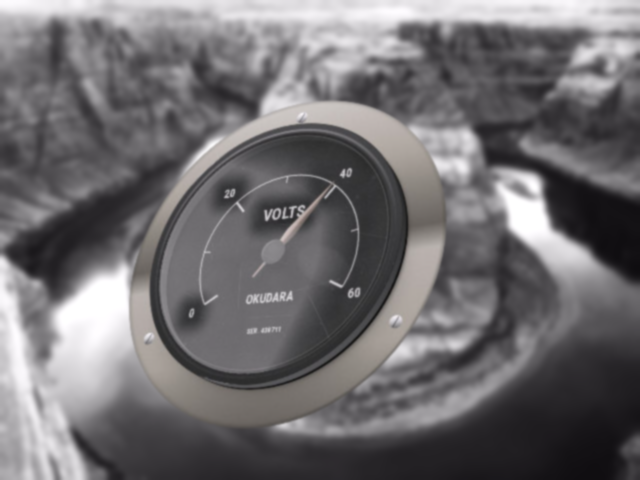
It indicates 40 V
